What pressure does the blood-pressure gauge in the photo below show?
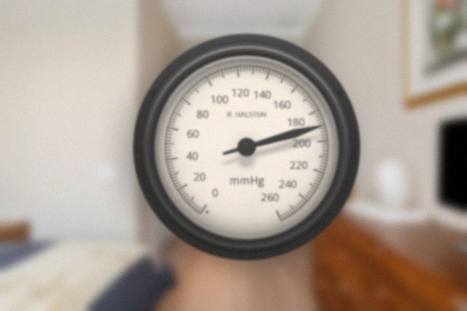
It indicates 190 mmHg
